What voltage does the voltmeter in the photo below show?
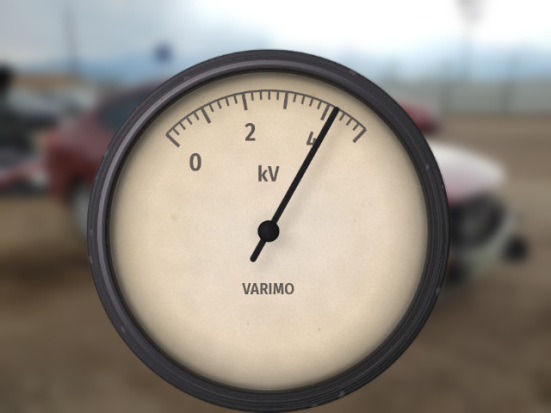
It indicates 4.2 kV
